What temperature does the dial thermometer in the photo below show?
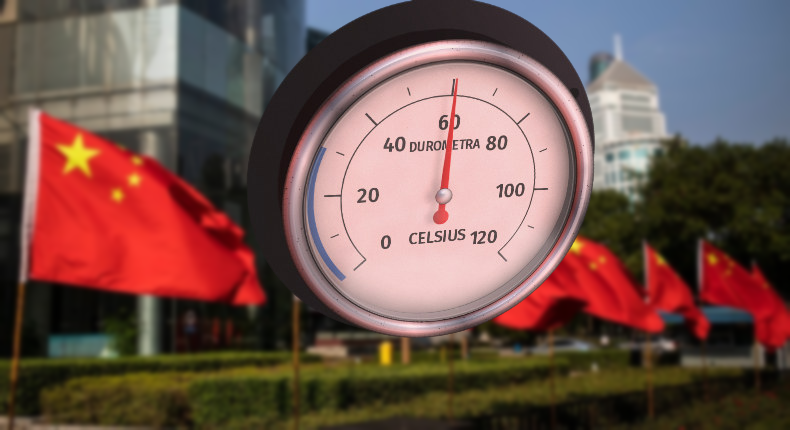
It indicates 60 °C
